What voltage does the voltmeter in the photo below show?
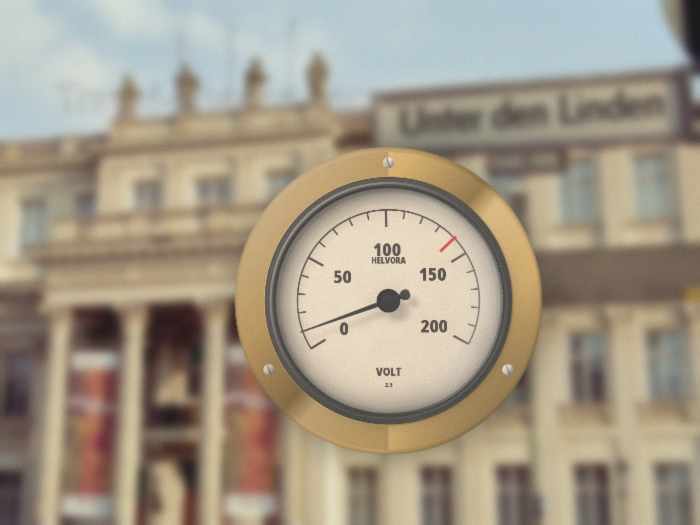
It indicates 10 V
